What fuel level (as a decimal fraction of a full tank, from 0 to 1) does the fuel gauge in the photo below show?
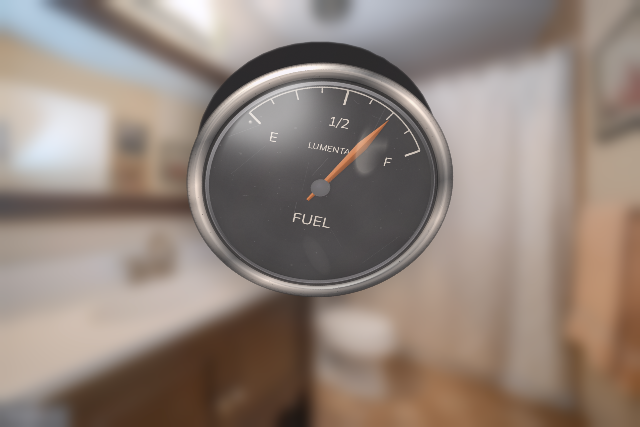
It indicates 0.75
